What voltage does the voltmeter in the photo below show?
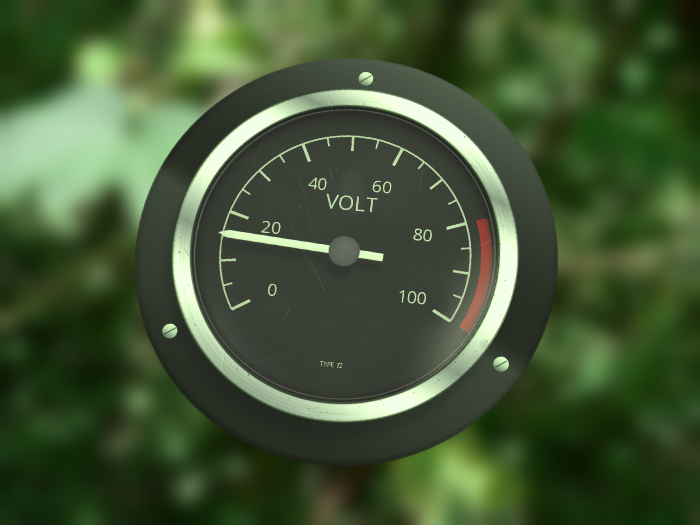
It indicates 15 V
